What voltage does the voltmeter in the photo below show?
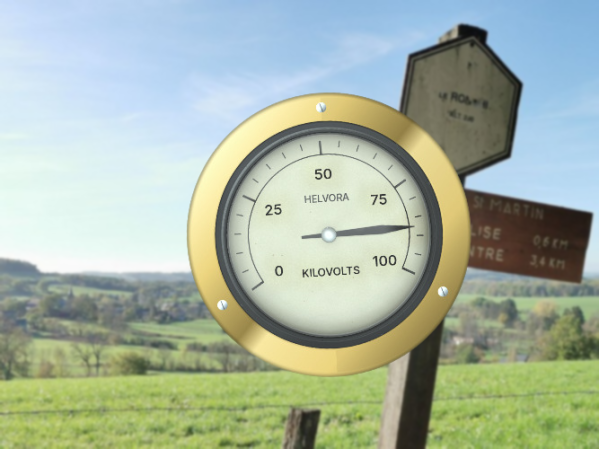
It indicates 87.5 kV
